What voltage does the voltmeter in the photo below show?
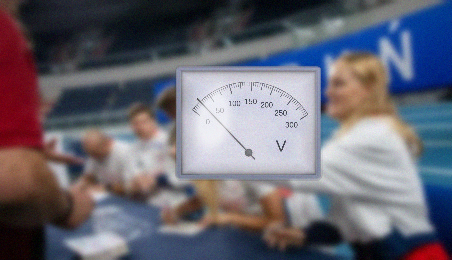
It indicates 25 V
